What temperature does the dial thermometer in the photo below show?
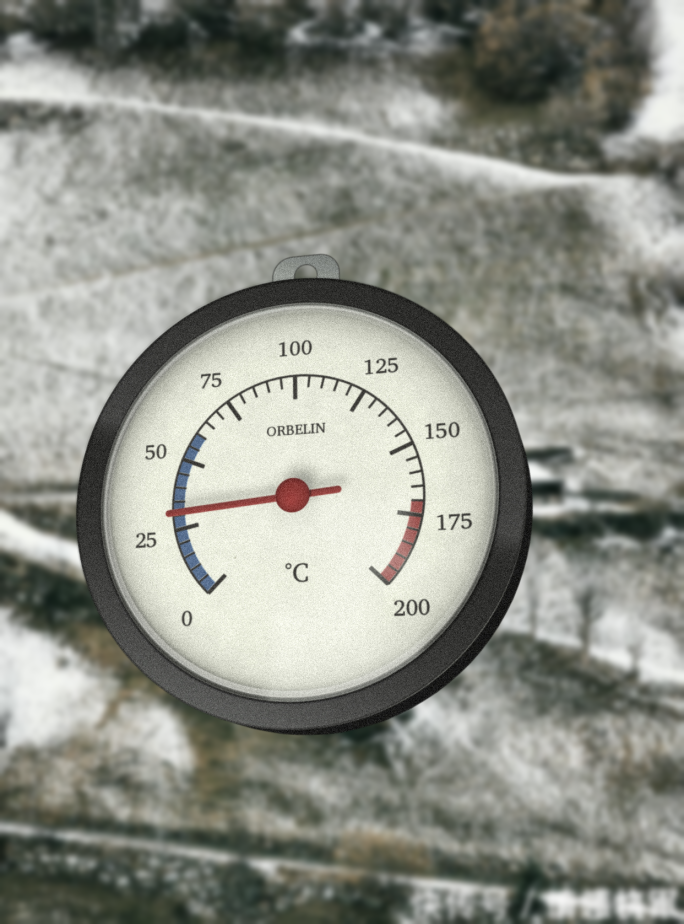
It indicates 30 °C
